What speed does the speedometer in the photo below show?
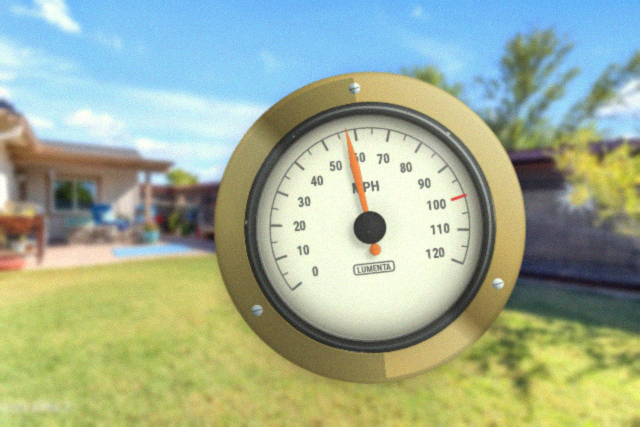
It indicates 57.5 mph
